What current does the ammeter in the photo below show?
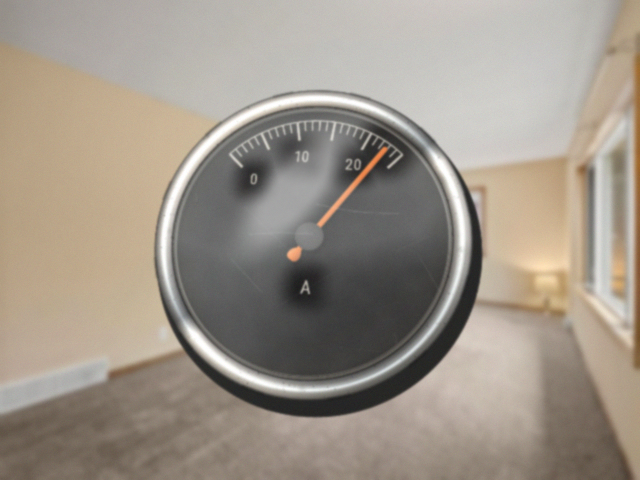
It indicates 23 A
